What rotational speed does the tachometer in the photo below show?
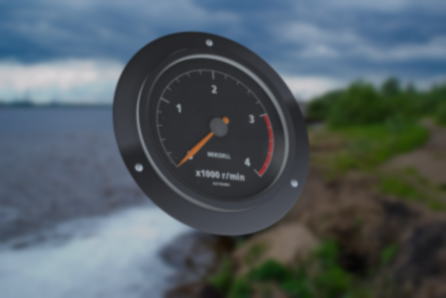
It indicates 0 rpm
